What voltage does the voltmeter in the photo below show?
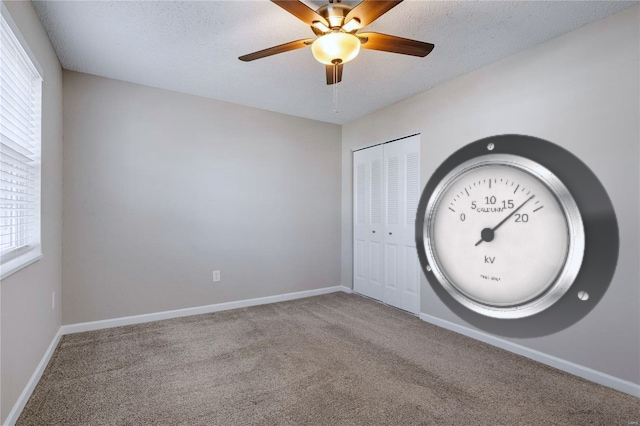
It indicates 18 kV
